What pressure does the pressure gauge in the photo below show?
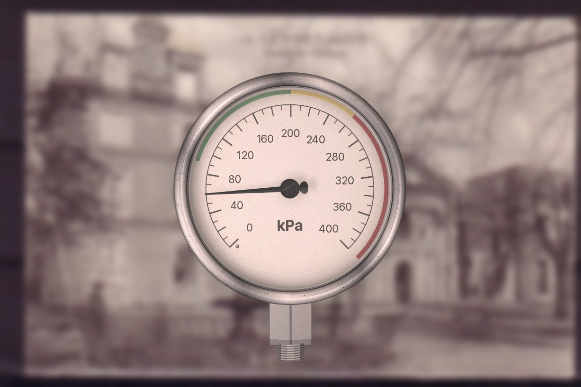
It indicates 60 kPa
